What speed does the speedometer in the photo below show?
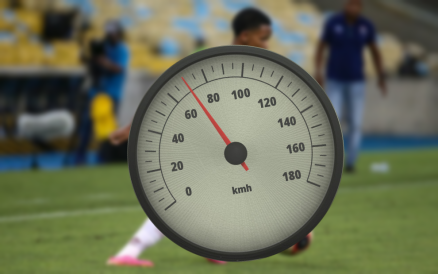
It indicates 70 km/h
